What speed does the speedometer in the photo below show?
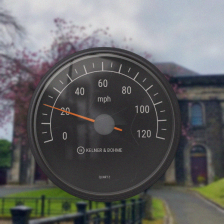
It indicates 20 mph
